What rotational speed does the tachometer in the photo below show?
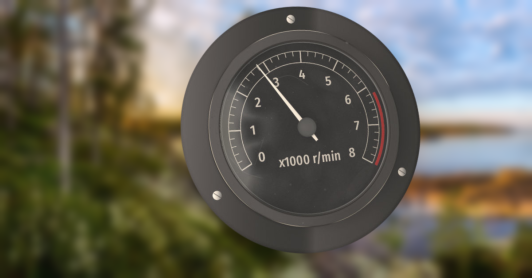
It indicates 2800 rpm
